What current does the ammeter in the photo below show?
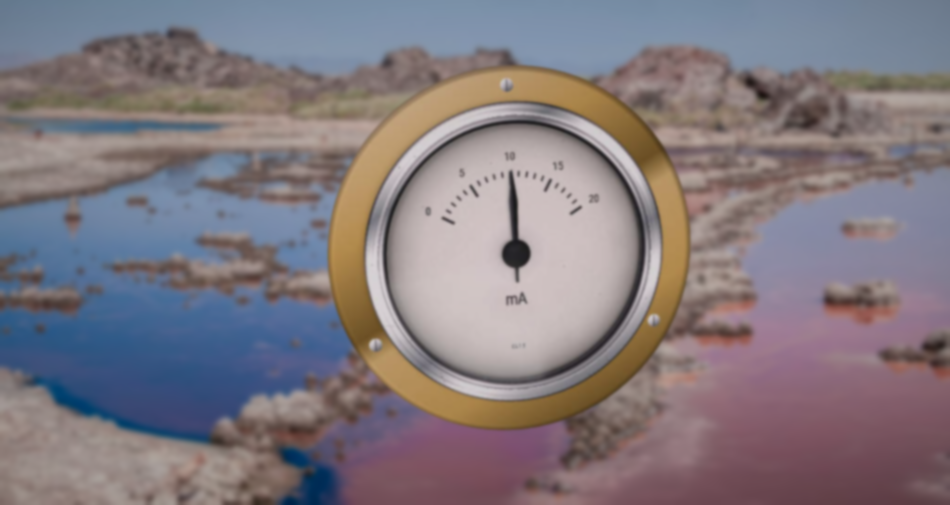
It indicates 10 mA
